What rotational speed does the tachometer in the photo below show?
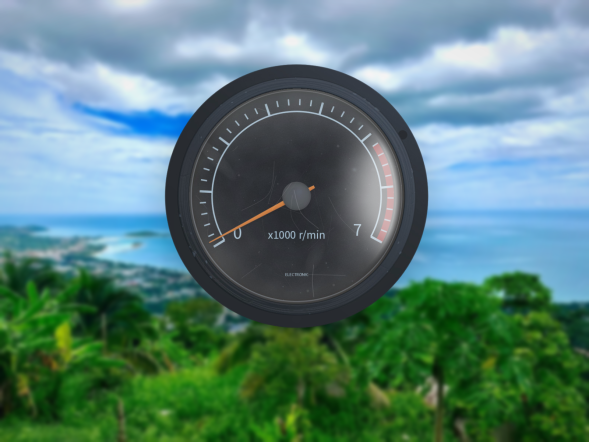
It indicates 100 rpm
